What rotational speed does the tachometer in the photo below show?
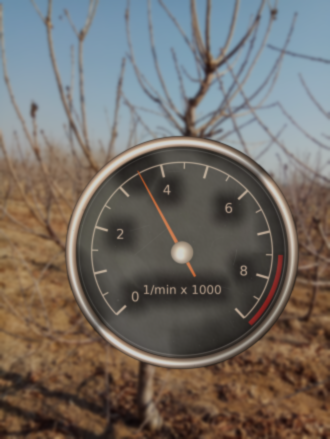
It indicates 3500 rpm
